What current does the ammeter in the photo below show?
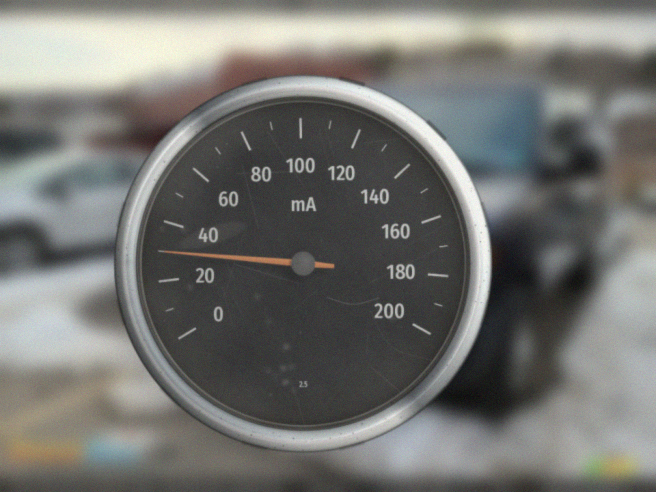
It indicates 30 mA
